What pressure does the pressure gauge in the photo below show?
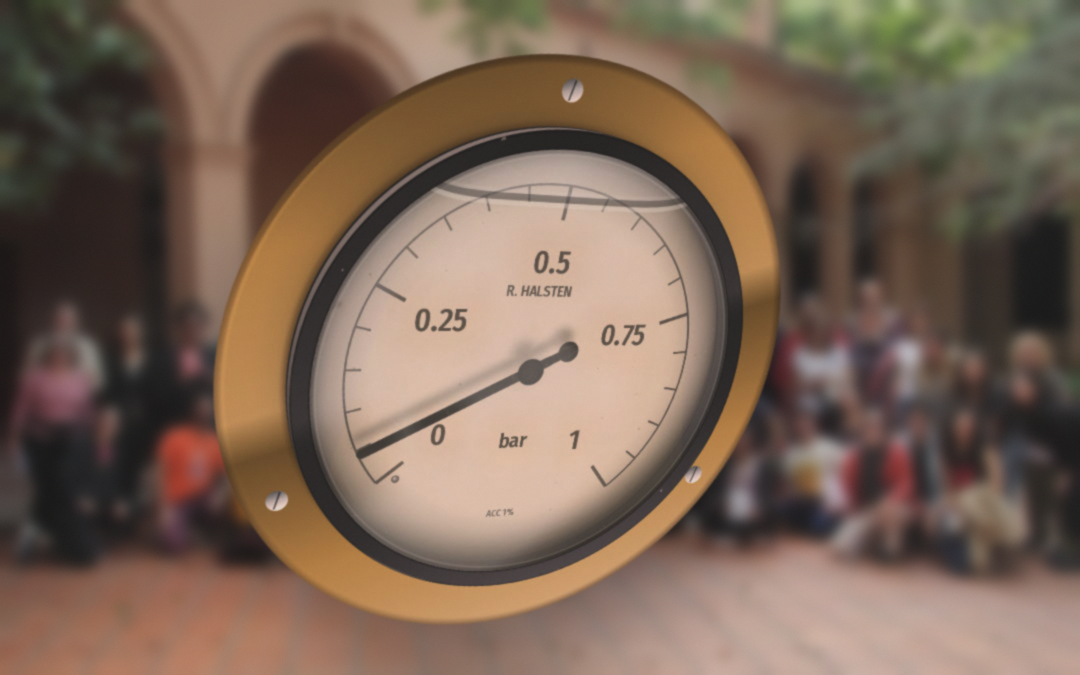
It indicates 0.05 bar
